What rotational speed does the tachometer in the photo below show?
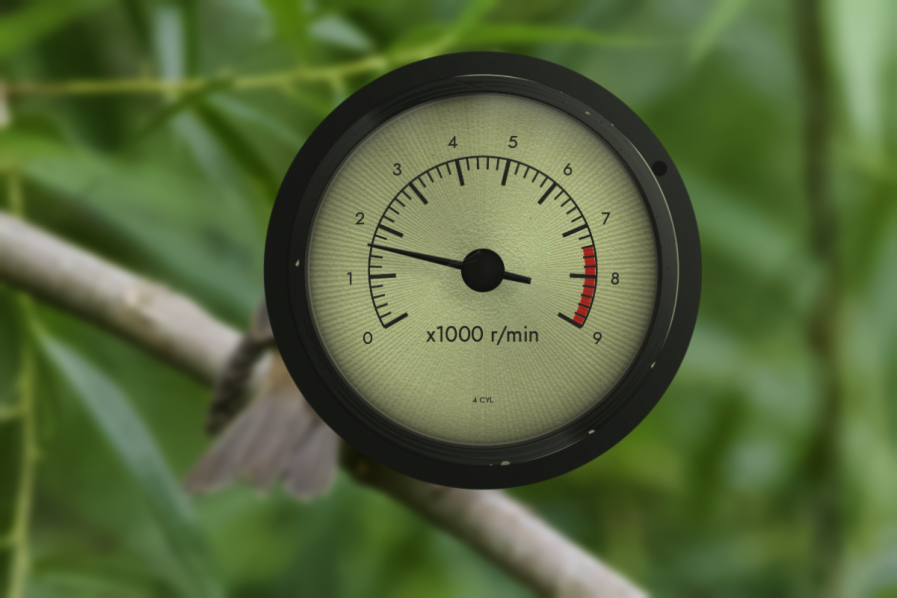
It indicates 1600 rpm
